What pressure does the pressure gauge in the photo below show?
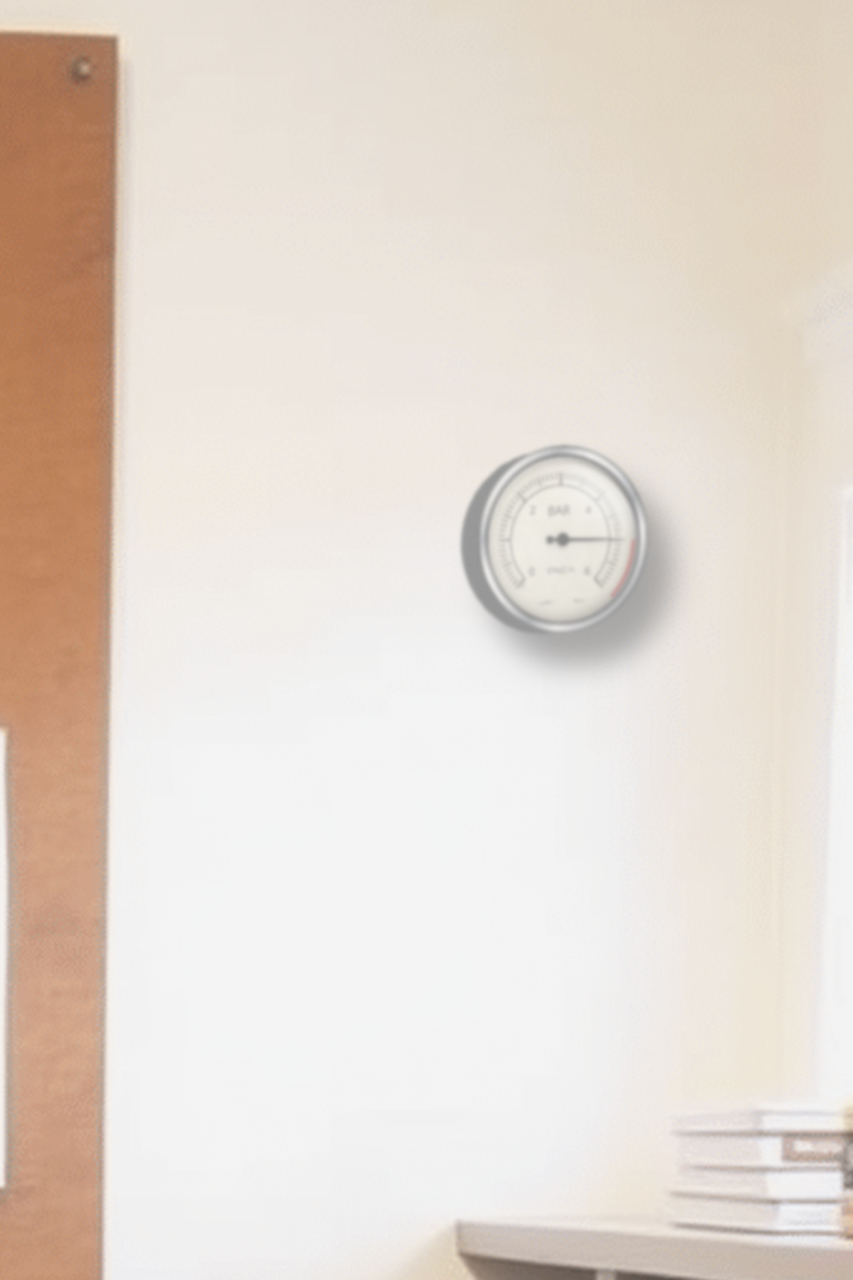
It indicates 5 bar
